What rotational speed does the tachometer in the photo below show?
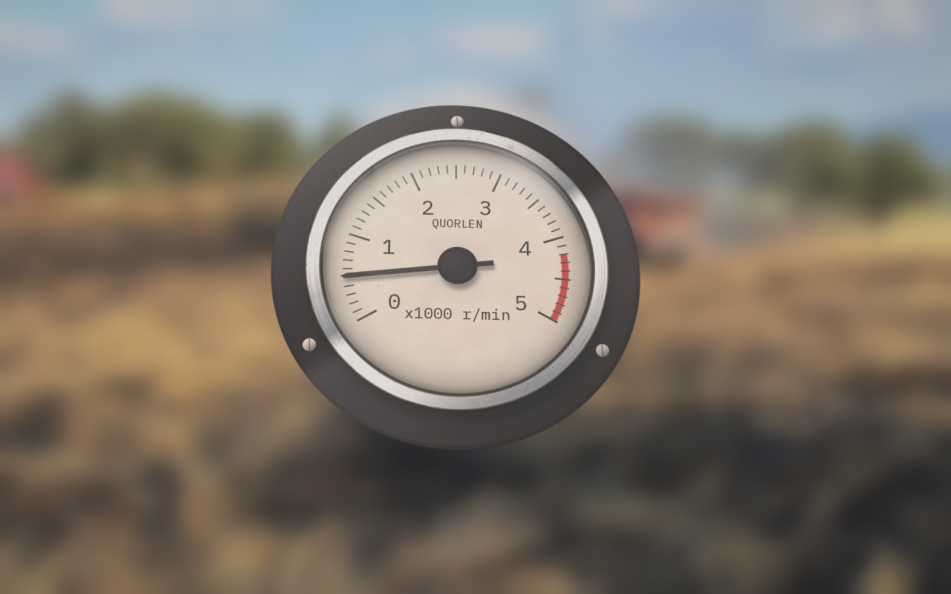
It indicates 500 rpm
